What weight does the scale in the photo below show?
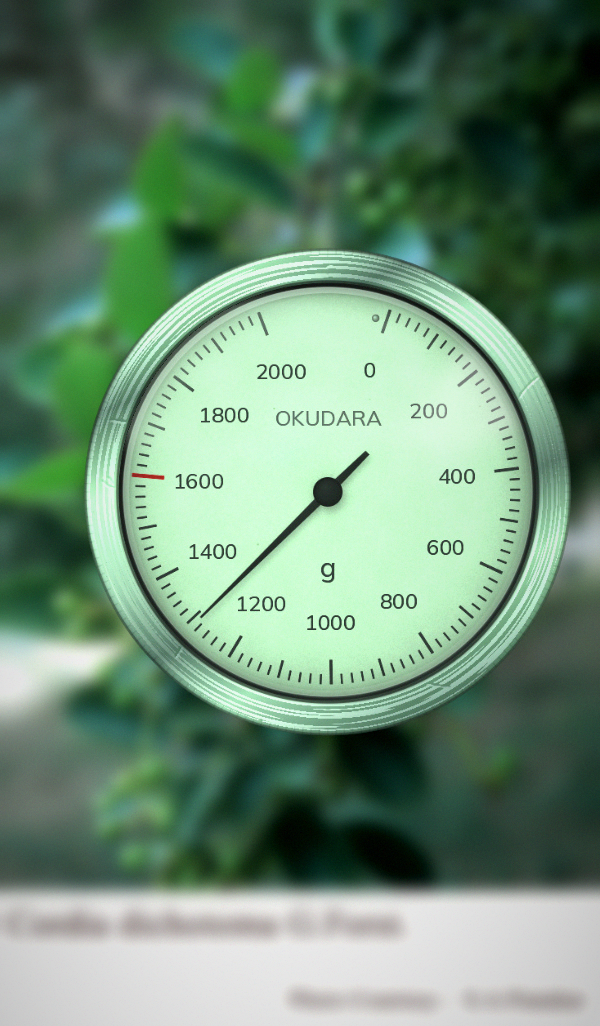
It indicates 1290 g
